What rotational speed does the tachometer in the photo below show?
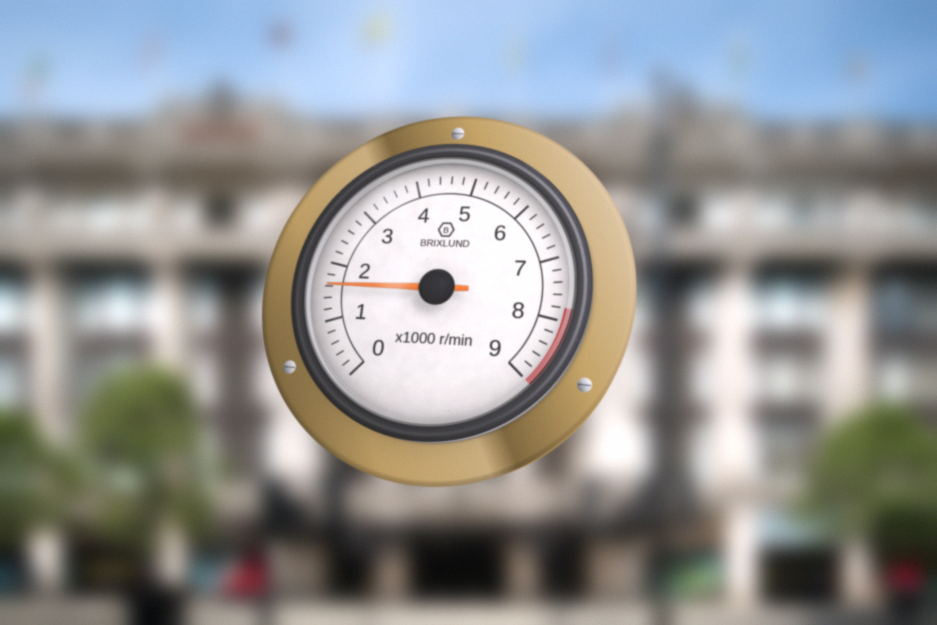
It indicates 1600 rpm
